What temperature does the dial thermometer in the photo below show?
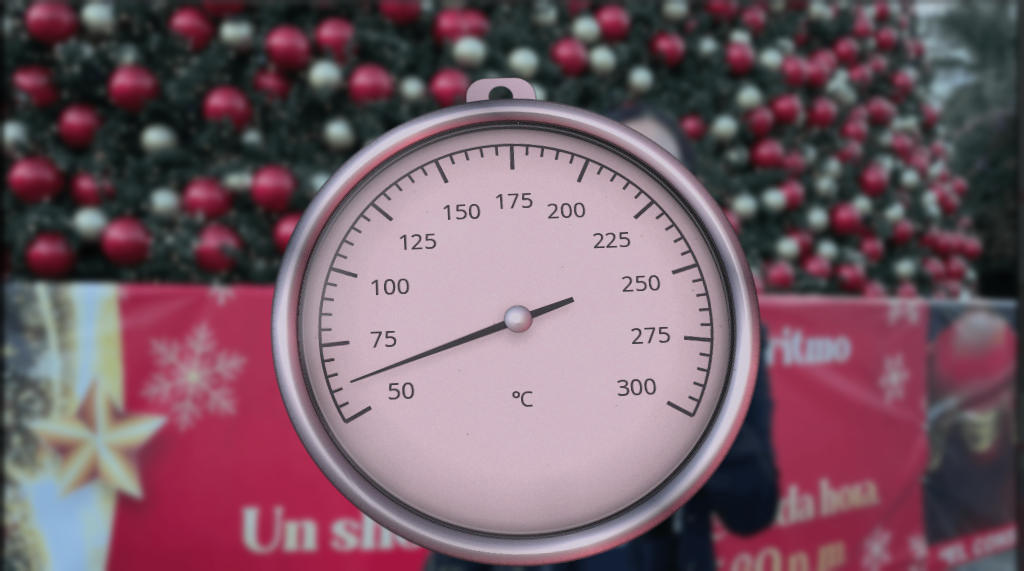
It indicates 60 °C
